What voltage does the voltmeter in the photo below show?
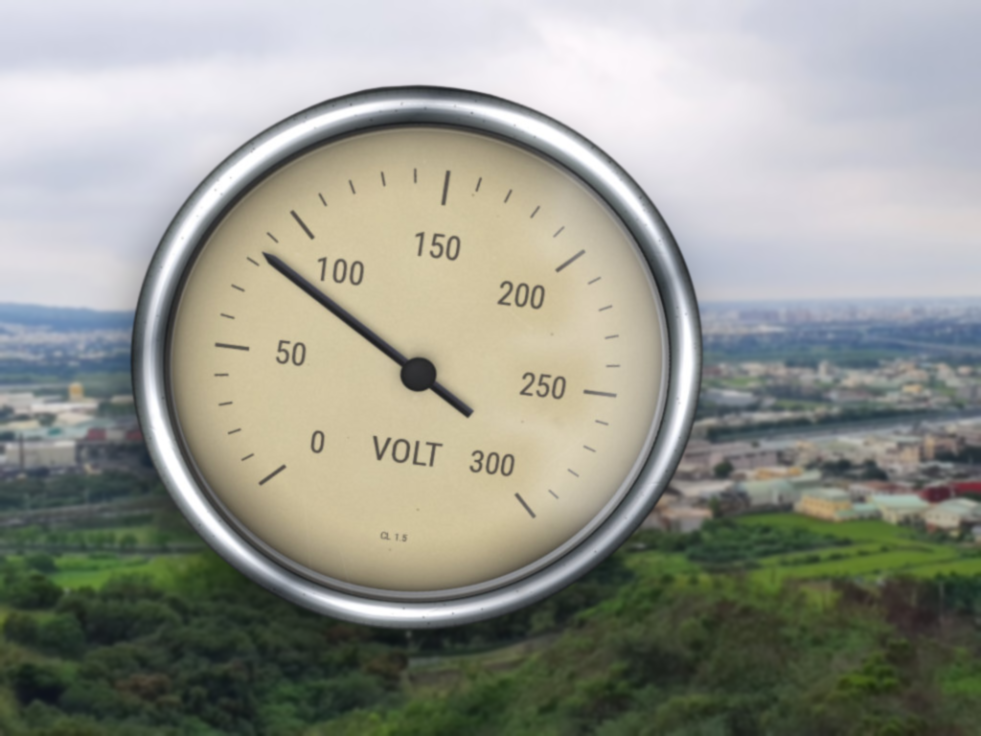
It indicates 85 V
